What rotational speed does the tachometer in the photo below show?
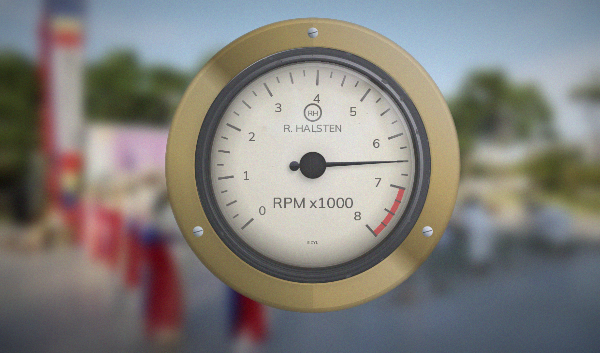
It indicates 6500 rpm
